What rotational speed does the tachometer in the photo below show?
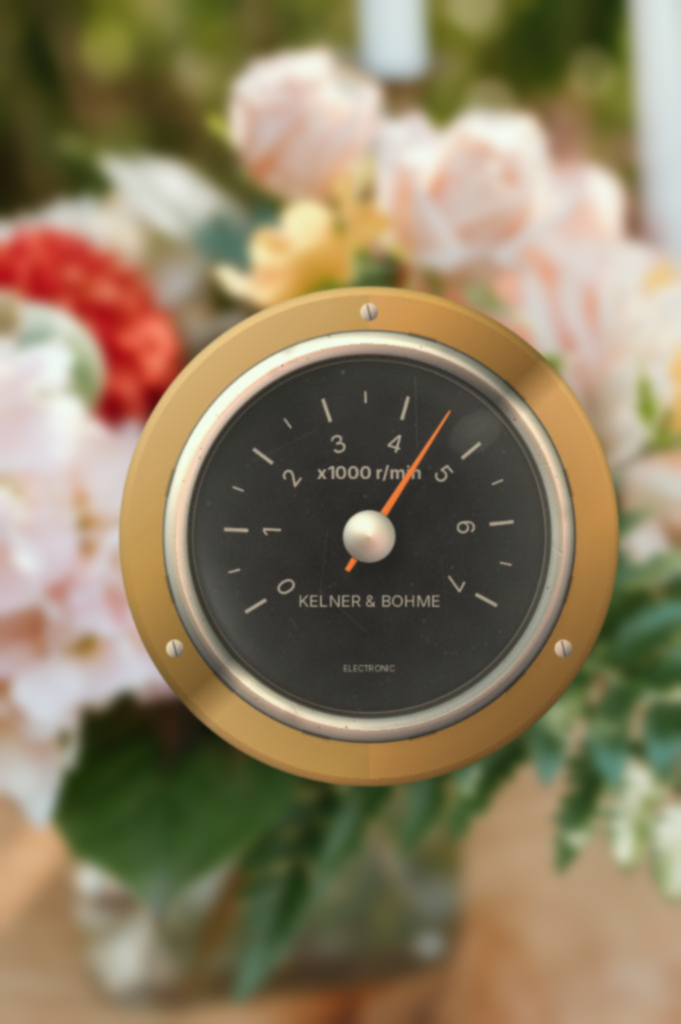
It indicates 4500 rpm
